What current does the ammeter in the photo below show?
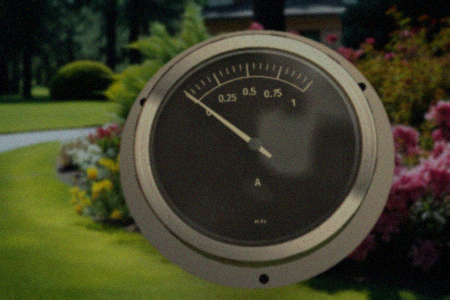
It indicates 0 A
